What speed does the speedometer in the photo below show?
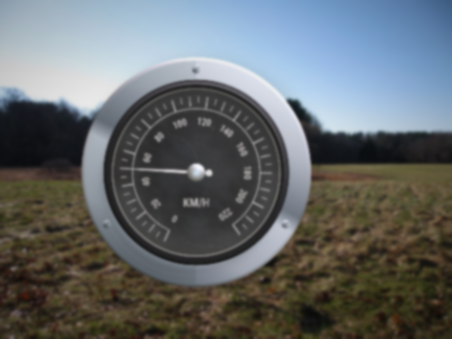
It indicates 50 km/h
